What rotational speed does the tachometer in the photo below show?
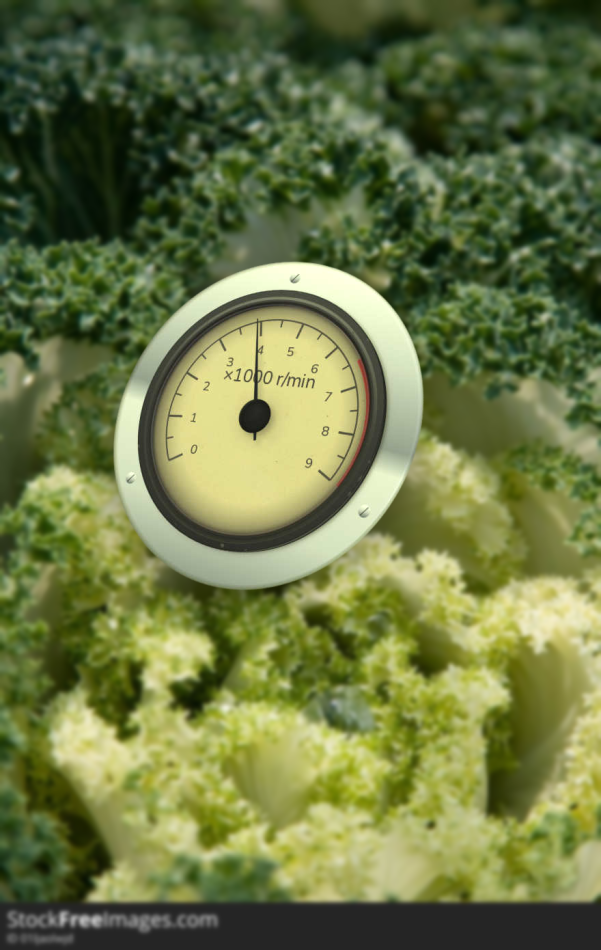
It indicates 4000 rpm
